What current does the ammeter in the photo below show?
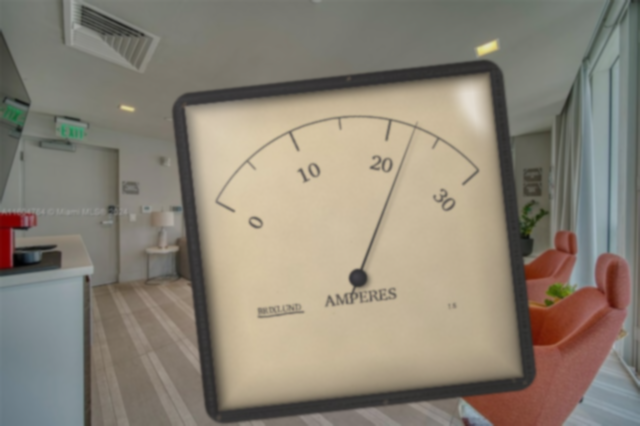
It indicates 22.5 A
